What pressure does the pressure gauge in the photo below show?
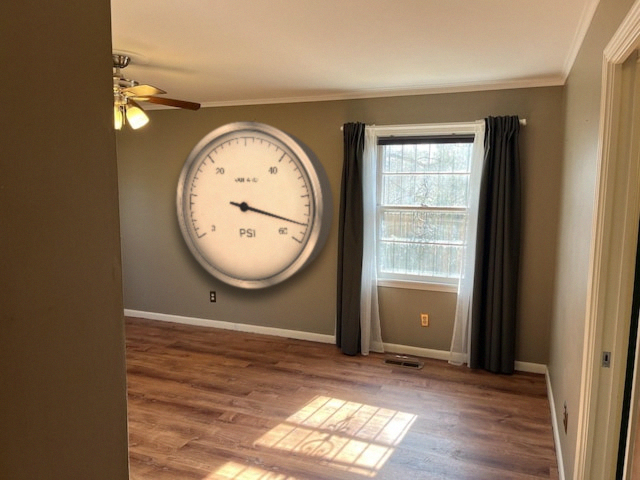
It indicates 56 psi
